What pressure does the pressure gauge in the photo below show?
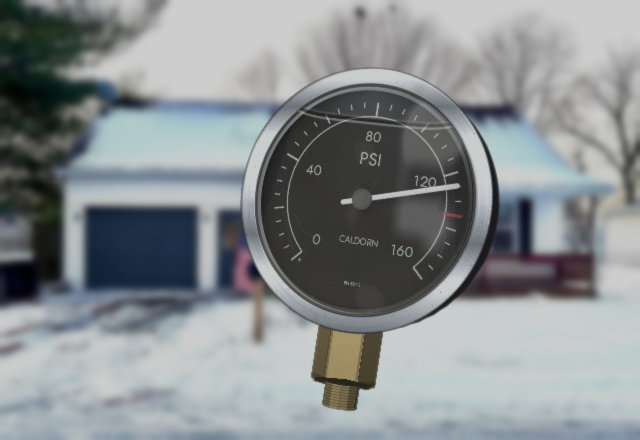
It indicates 125 psi
